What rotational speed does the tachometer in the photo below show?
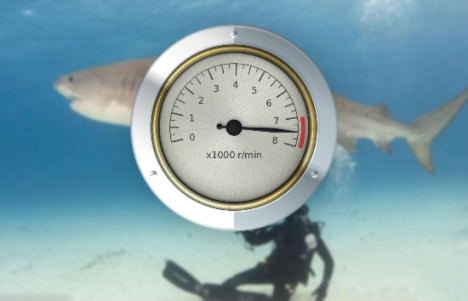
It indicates 7500 rpm
